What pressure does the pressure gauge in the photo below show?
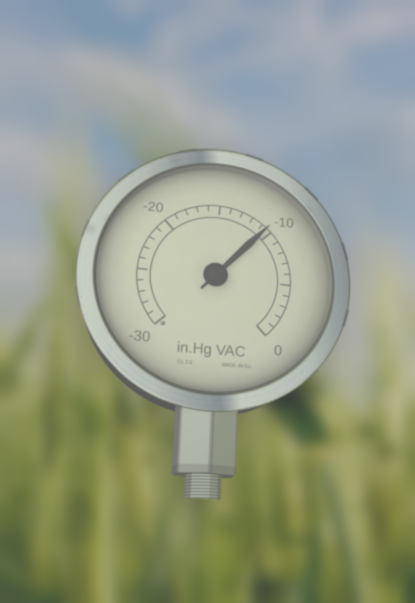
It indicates -10.5 inHg
